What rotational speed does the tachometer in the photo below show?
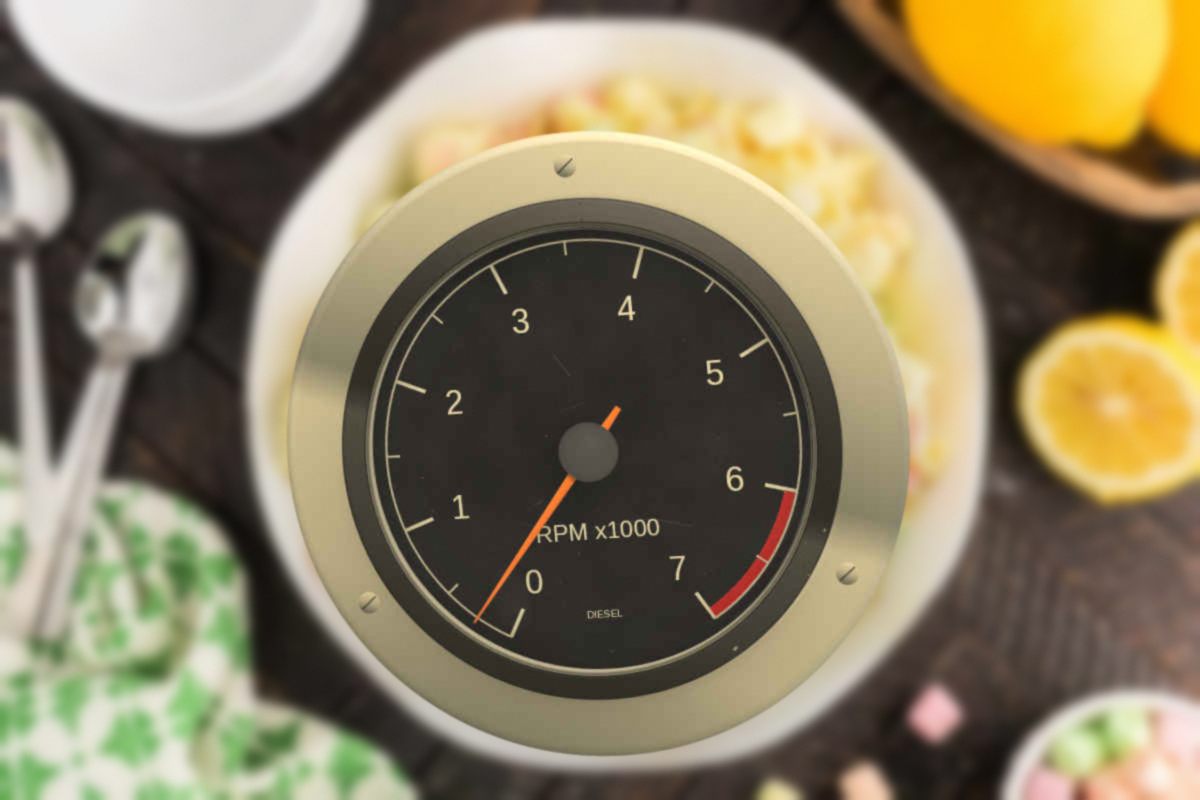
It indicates 250 rpm
